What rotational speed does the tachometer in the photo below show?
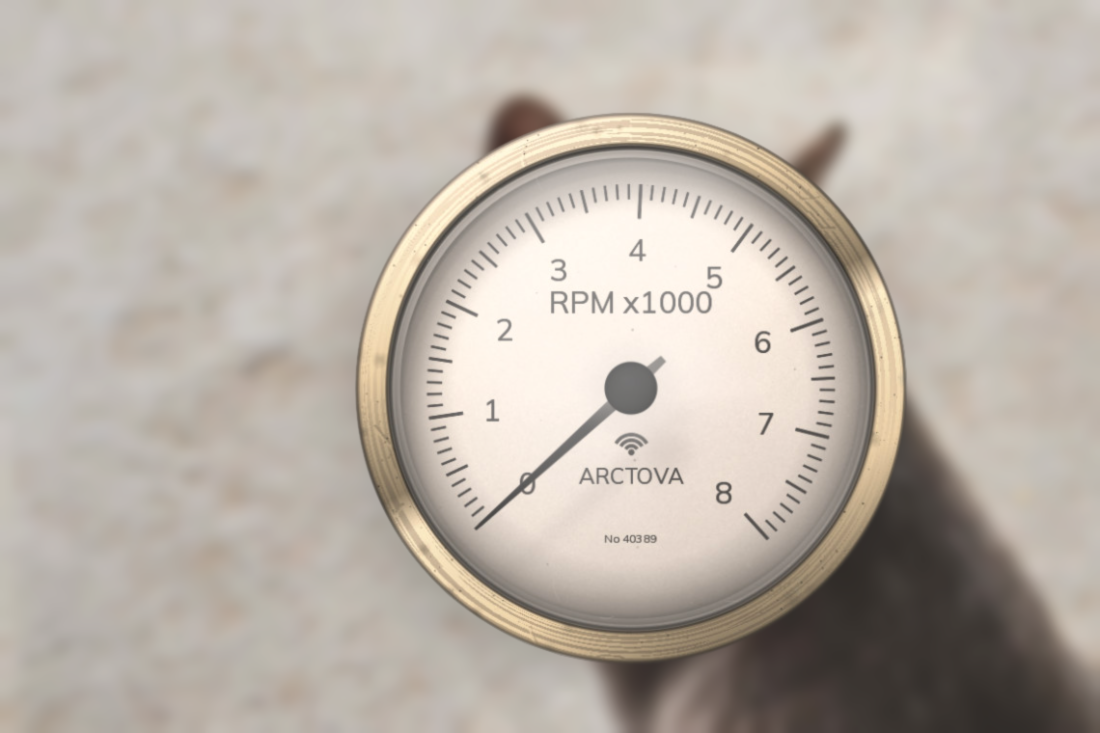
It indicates 0 rpm
